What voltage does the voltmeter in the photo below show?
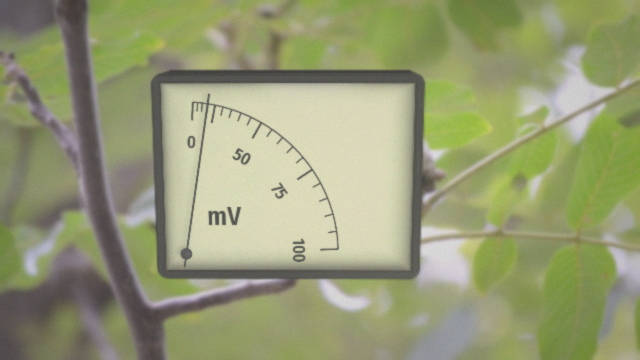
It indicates 20 mV
